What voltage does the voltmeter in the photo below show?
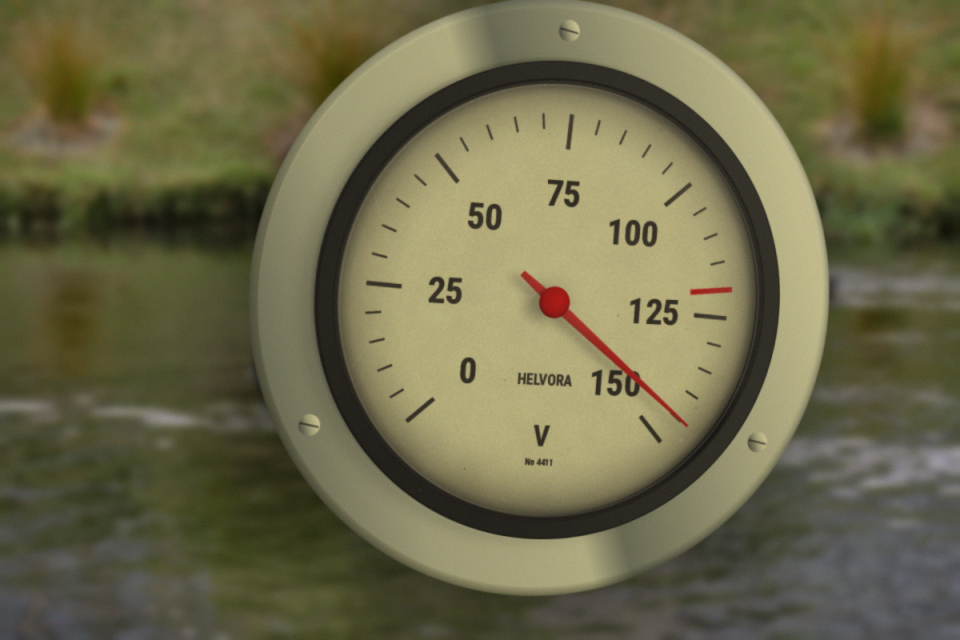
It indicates 145 V
